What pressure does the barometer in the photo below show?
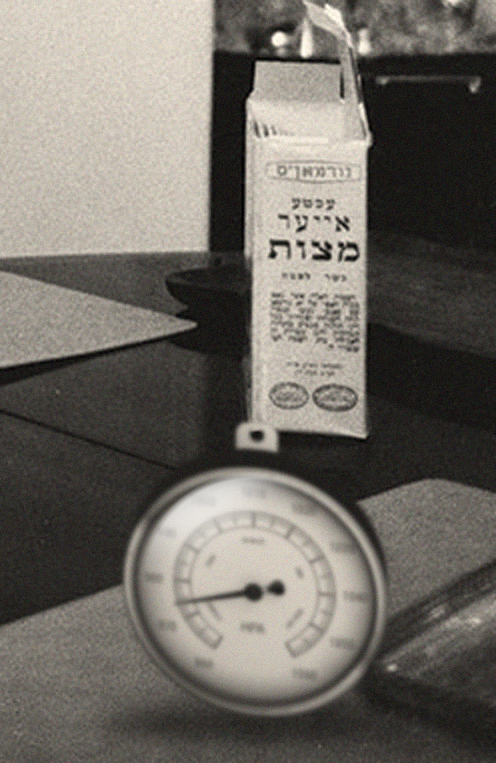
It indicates 975 hPa
